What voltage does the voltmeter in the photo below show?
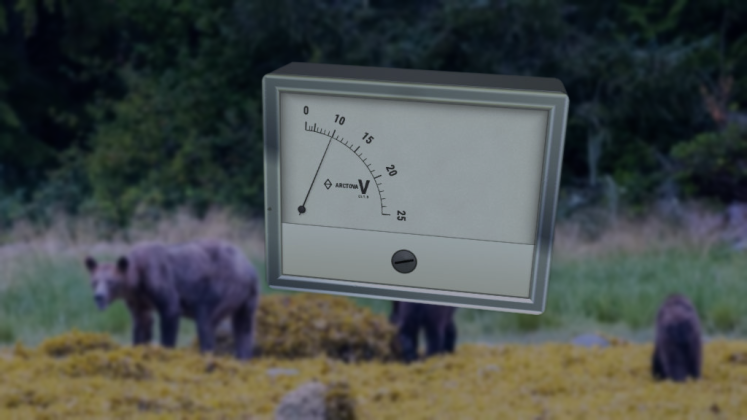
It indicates 10 V
